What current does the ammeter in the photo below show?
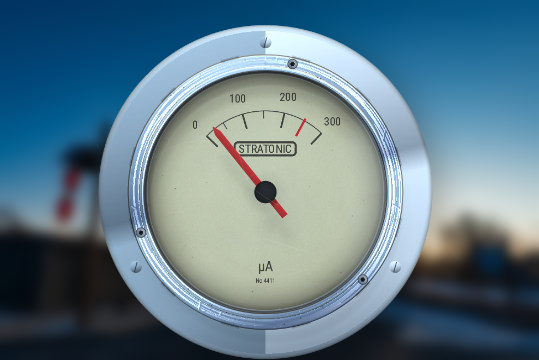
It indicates 25 µA
